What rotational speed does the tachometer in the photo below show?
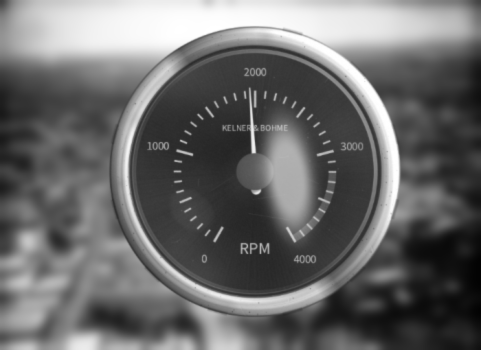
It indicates 1950 rpm
